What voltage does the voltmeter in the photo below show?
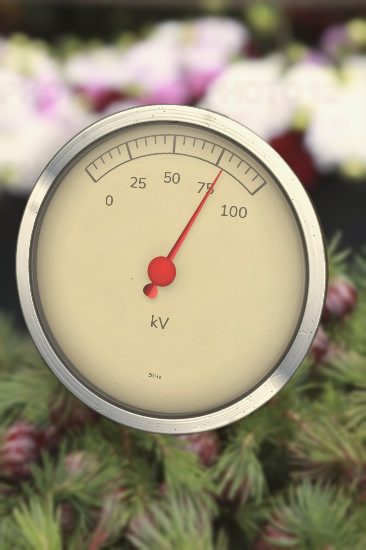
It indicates 80 kV
